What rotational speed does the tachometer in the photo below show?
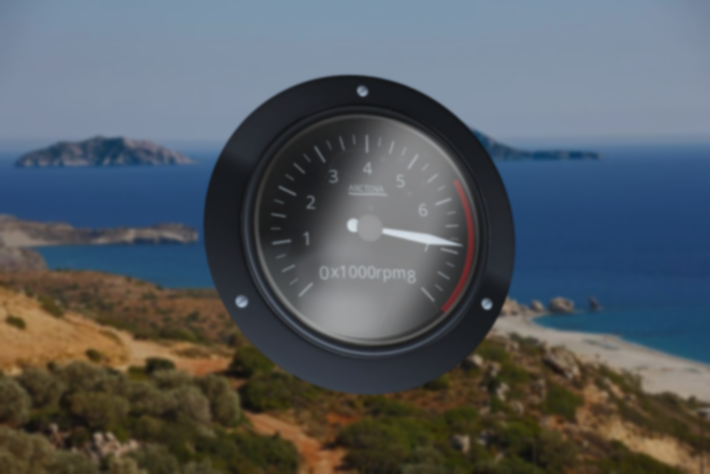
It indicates 6875 rpm
